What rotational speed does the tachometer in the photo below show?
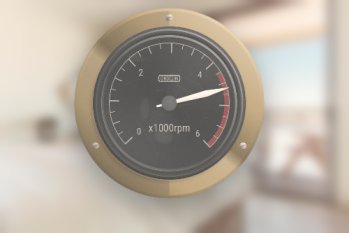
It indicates 4625 rpm
